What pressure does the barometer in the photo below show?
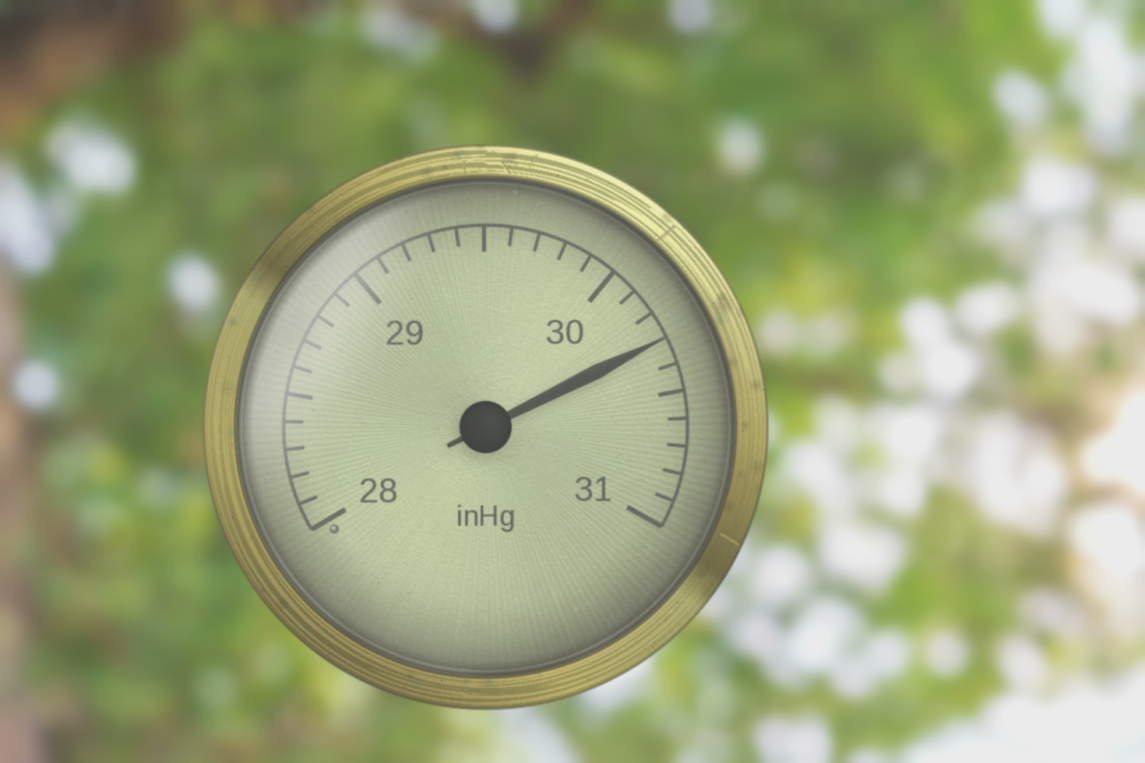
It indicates 30.3 inHg
